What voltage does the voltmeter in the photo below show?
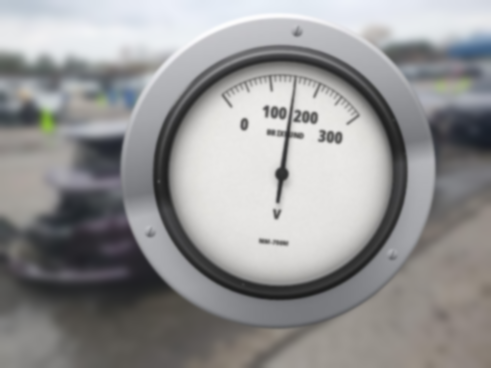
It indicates 150 V
